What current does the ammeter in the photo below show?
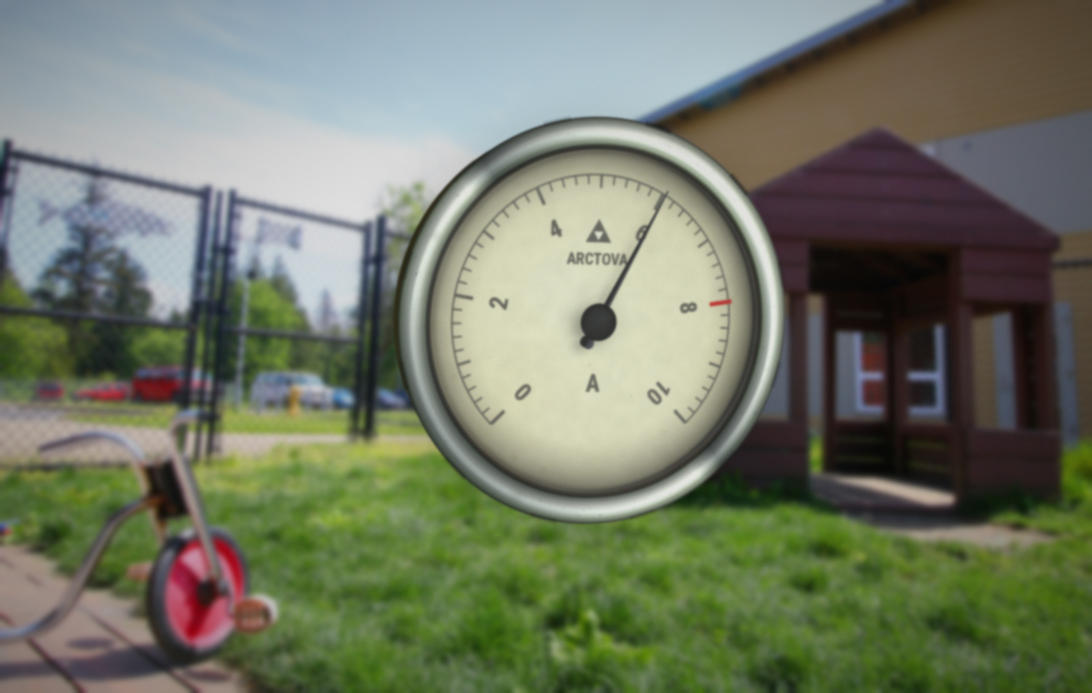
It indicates 6 A
